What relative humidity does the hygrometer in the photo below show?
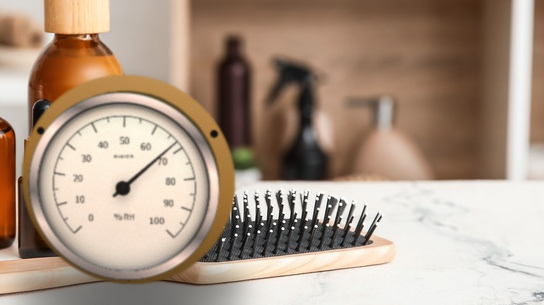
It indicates 67.5 %
